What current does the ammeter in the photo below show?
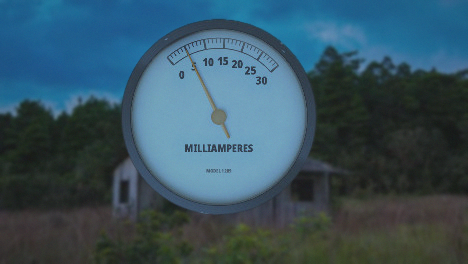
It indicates 5 mA
